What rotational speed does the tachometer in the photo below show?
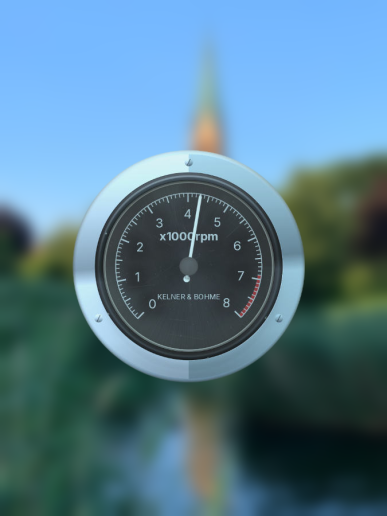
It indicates 4300 rpm
